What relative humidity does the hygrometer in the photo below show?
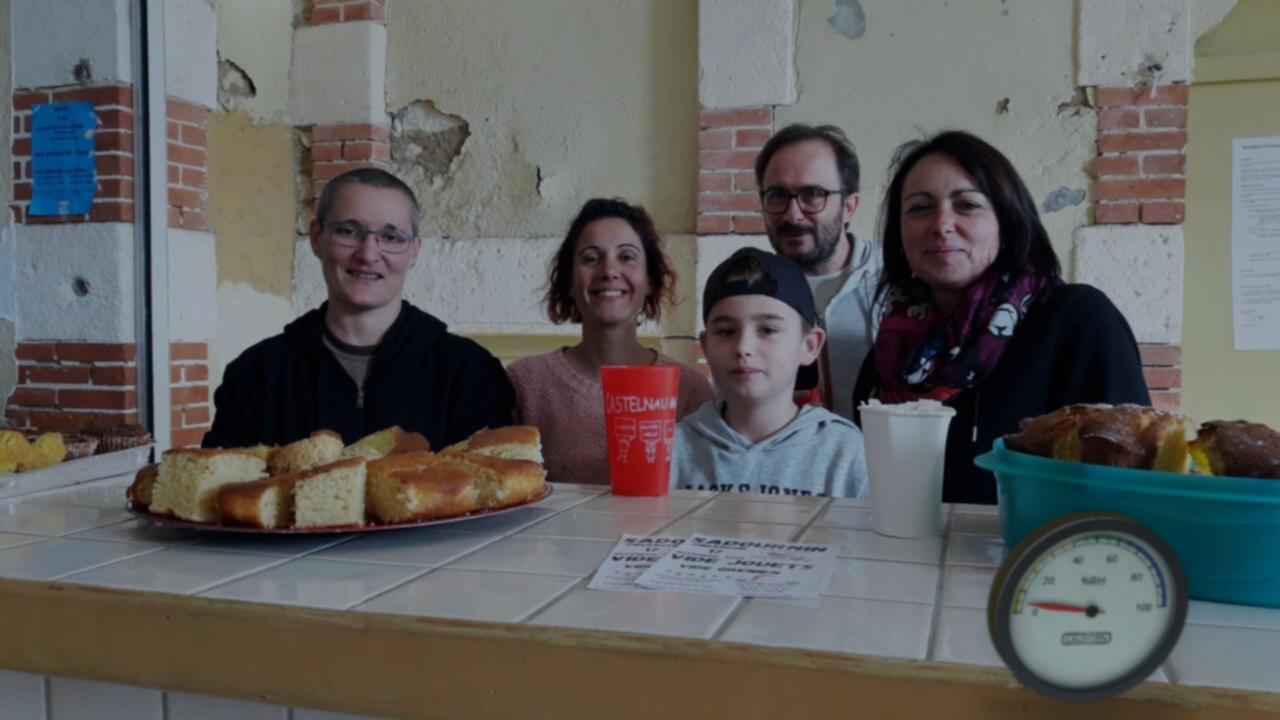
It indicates 5 %
